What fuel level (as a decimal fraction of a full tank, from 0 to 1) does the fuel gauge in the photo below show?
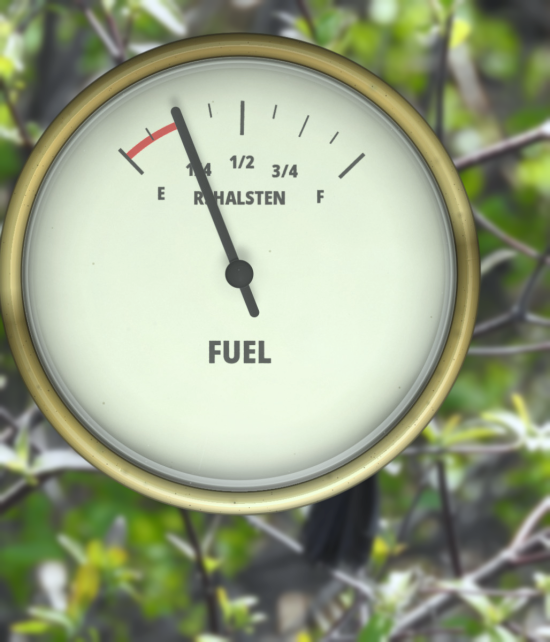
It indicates 0.25
